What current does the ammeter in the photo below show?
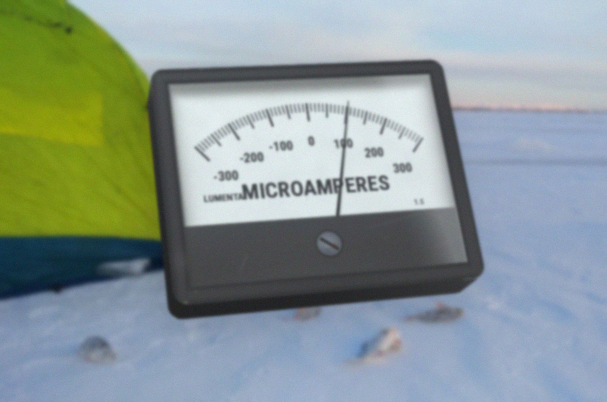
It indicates 100 µA
